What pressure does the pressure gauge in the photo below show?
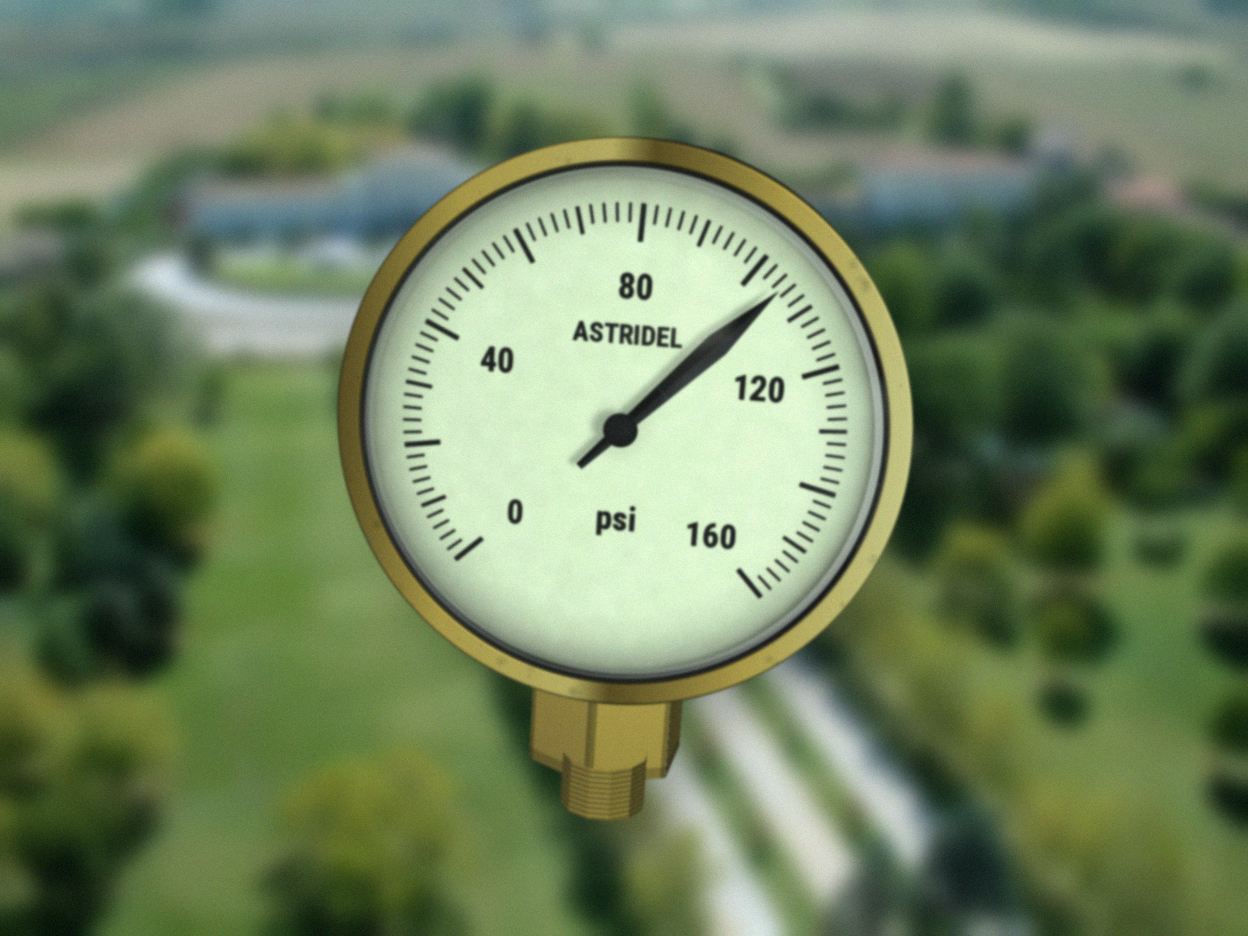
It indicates 105 psi
